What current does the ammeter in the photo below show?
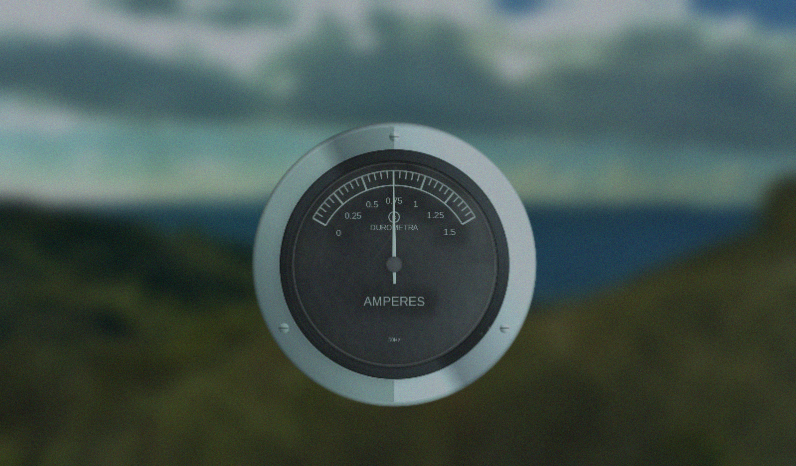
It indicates 0.75 A
